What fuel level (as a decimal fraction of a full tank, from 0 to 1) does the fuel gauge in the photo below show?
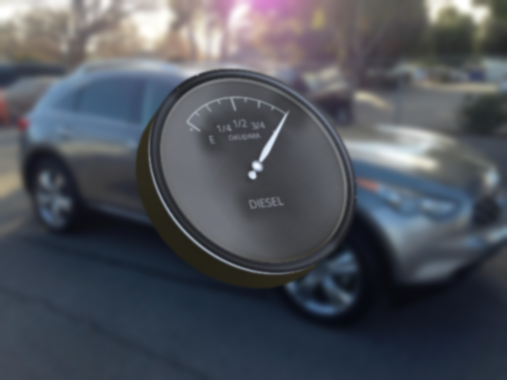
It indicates 1
